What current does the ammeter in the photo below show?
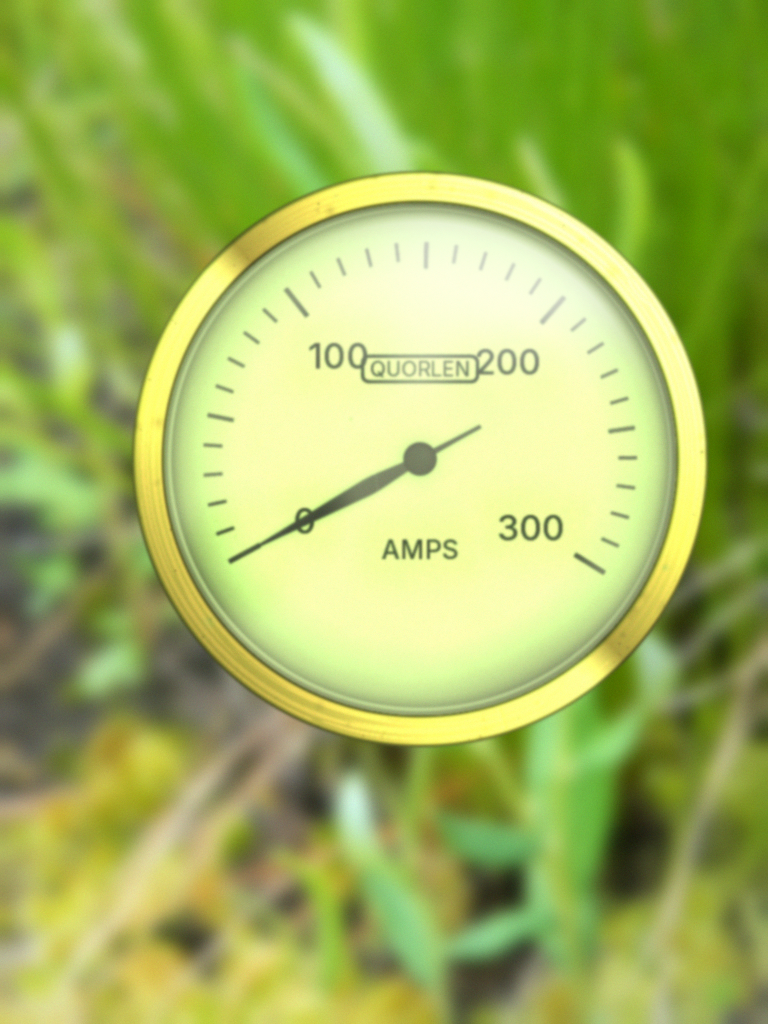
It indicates 0 A
